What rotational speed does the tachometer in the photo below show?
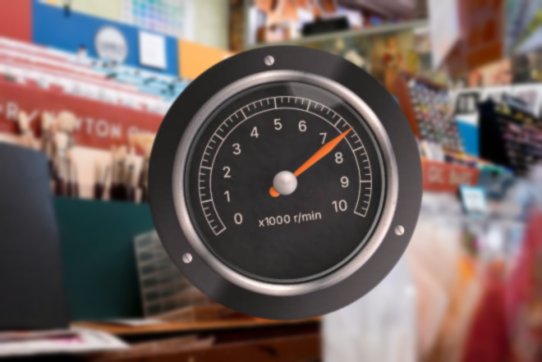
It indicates 7400 rpm
